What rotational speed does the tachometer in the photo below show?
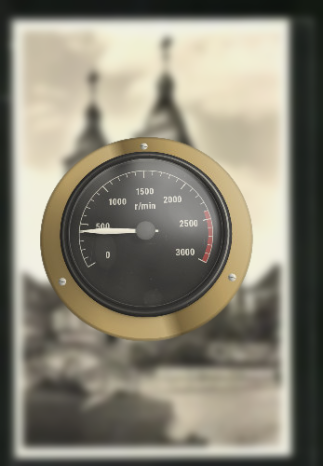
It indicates 400 rpm
